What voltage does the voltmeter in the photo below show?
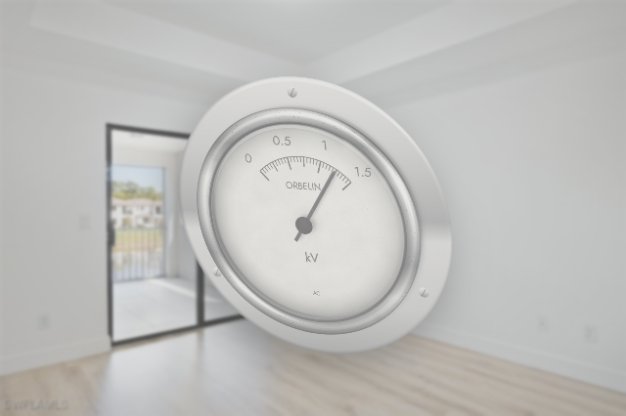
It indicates 1.25 kV
